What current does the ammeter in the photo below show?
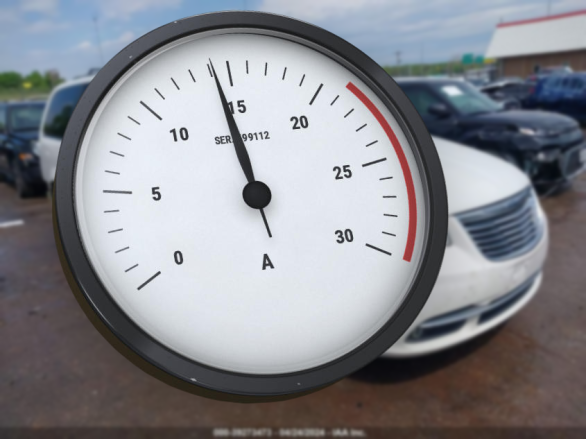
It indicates 14 A
